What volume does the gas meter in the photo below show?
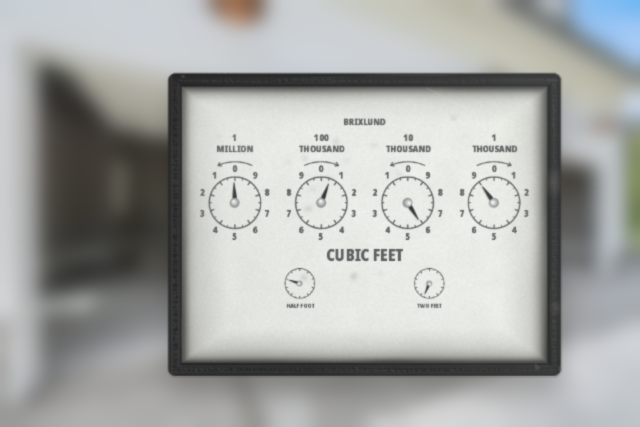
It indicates 5900 ft³
